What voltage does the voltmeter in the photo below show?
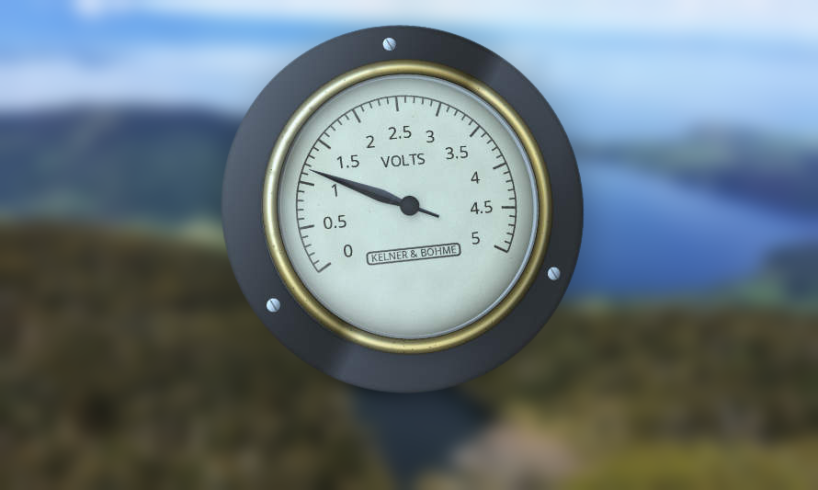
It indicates 1.15 V
